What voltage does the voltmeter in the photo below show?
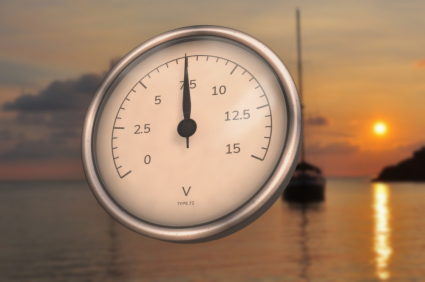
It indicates 7.5 V
